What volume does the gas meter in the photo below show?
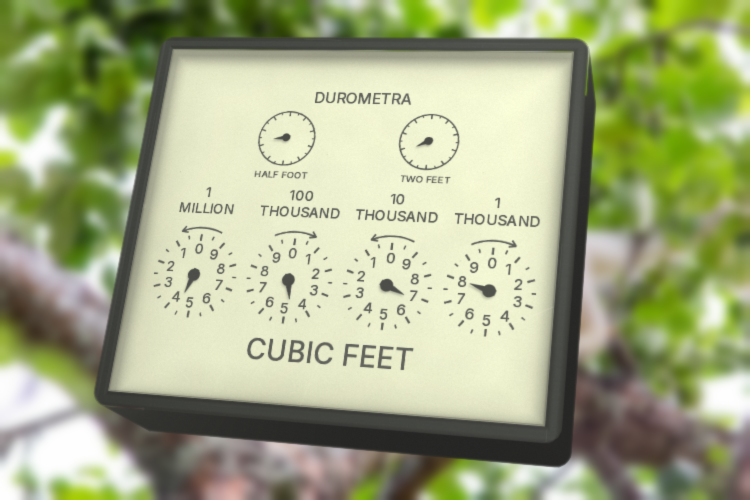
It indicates 446800 ft³
